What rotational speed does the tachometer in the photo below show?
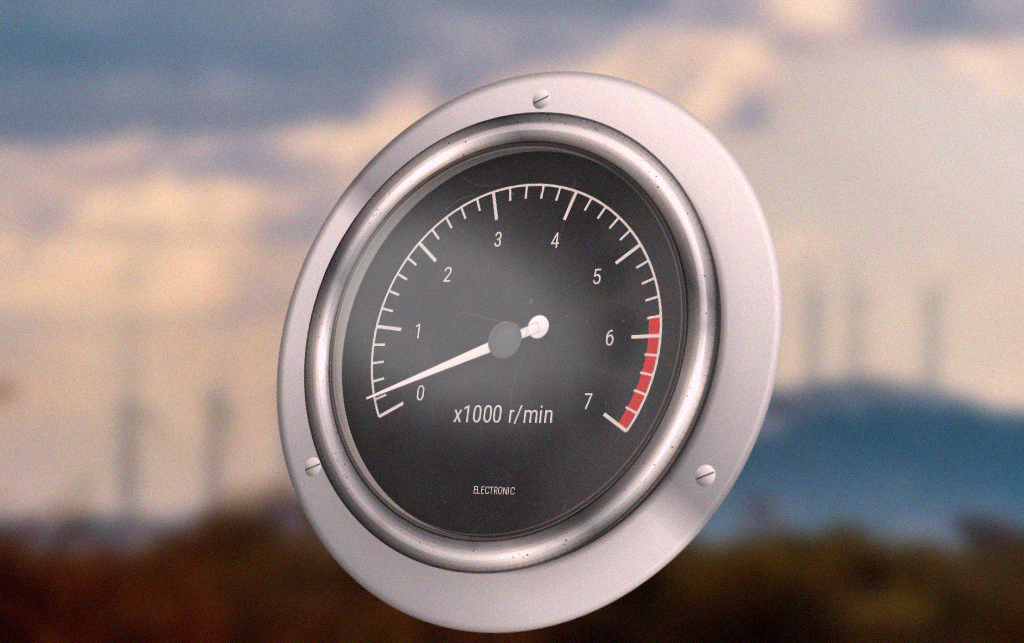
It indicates 200 rpm
